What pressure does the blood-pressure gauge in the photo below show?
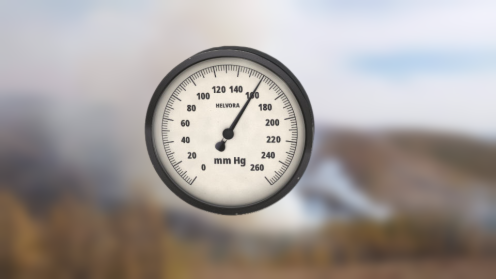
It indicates 160 mmHg
